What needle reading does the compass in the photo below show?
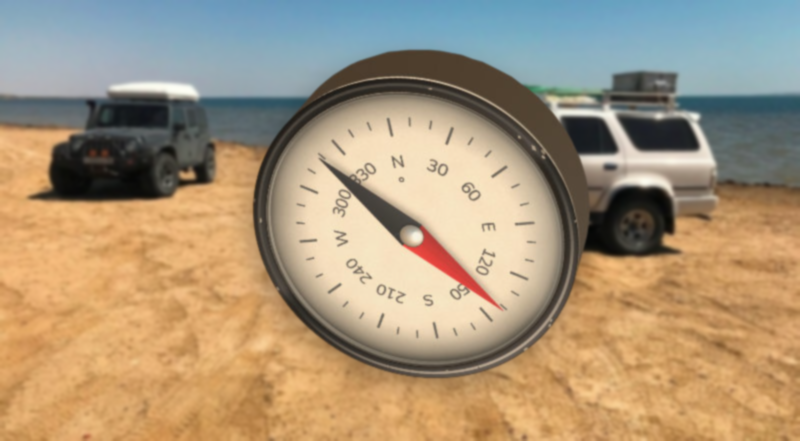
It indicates 140 °
